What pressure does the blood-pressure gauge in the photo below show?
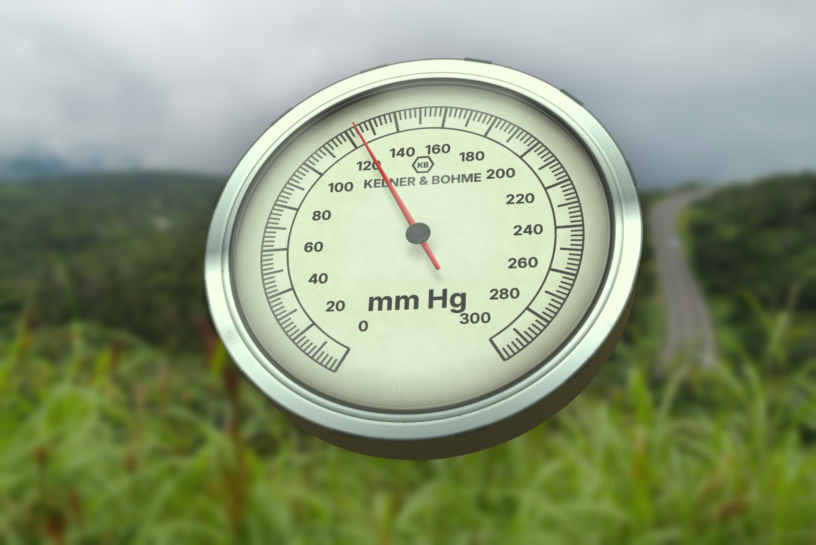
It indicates 124 mmHg
